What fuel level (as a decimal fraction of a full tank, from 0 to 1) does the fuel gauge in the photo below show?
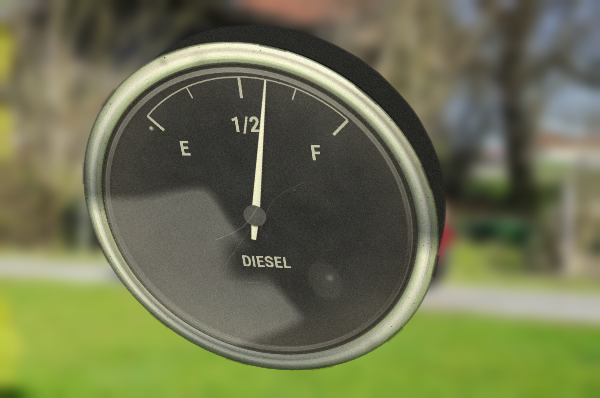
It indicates 0.625
